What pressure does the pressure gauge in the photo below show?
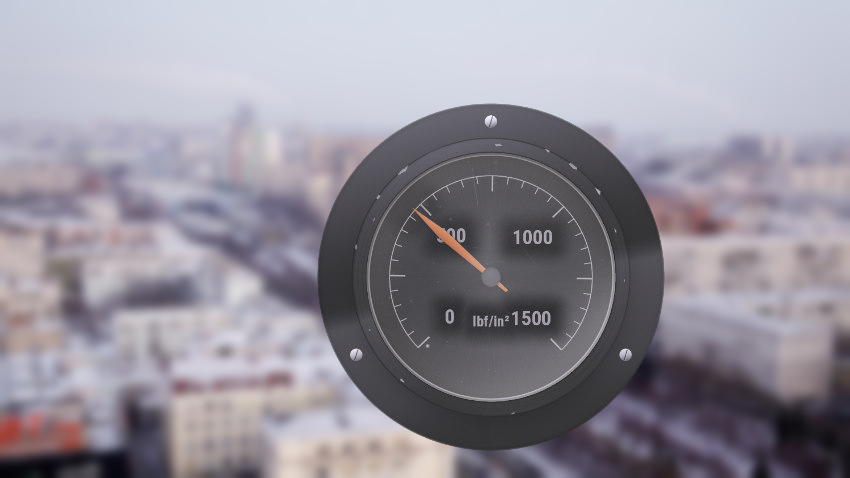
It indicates 475 psi
